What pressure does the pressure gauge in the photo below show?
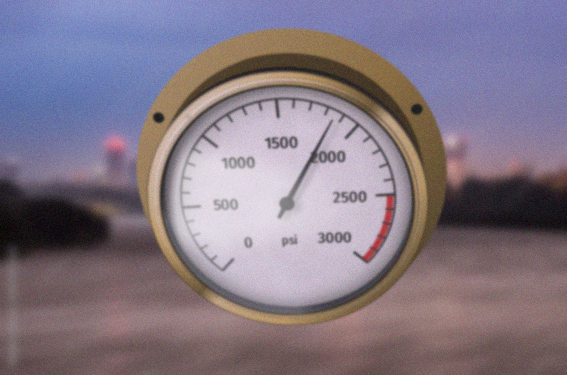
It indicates 1850 psi
